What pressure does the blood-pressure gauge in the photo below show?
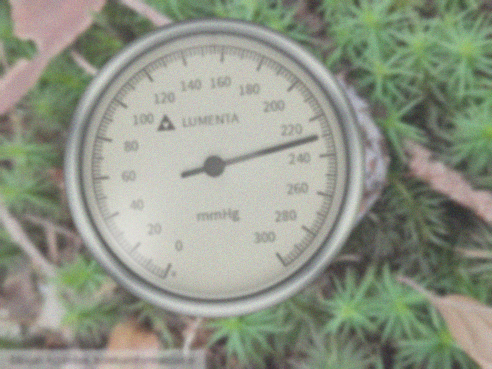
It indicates 230 mmHg
